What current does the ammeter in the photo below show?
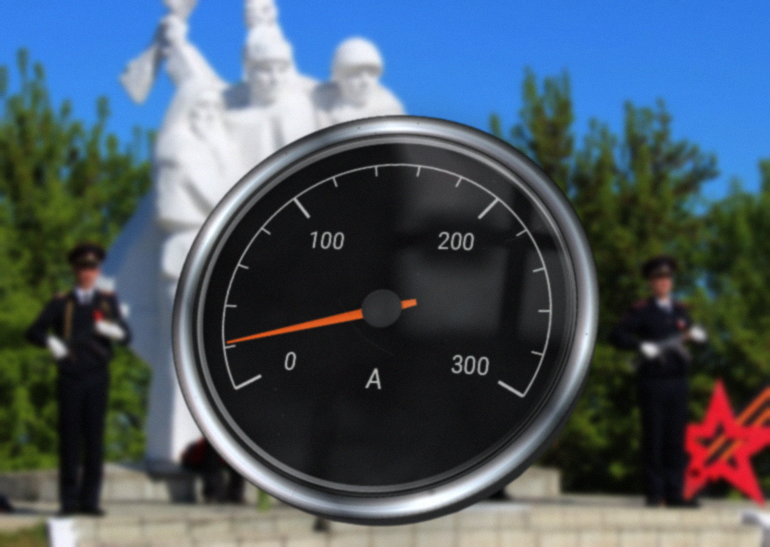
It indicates 20 A
